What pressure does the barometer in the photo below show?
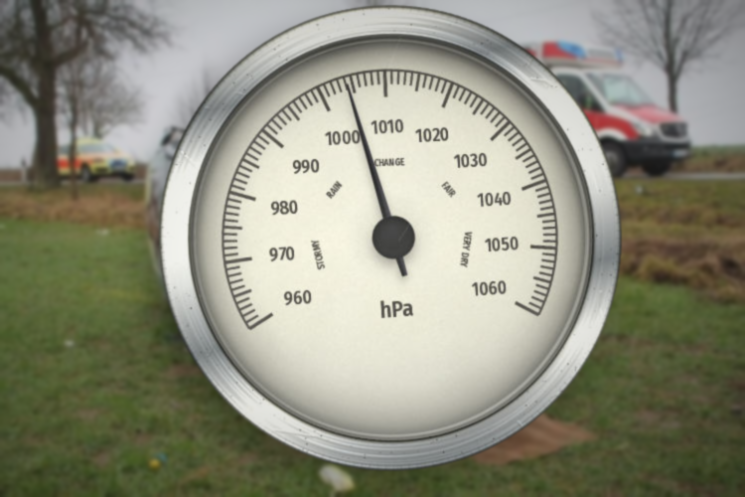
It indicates 1004 hPa
